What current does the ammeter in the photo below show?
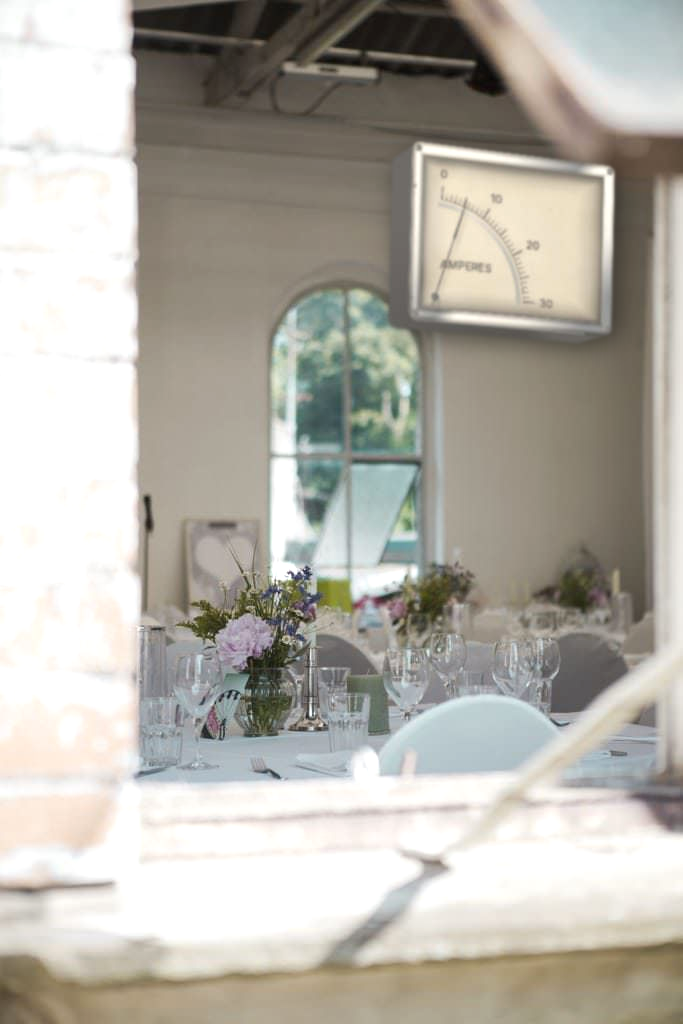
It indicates 5 A
